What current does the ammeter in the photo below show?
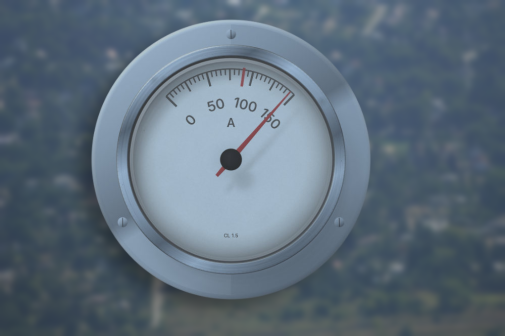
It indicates 145 A
